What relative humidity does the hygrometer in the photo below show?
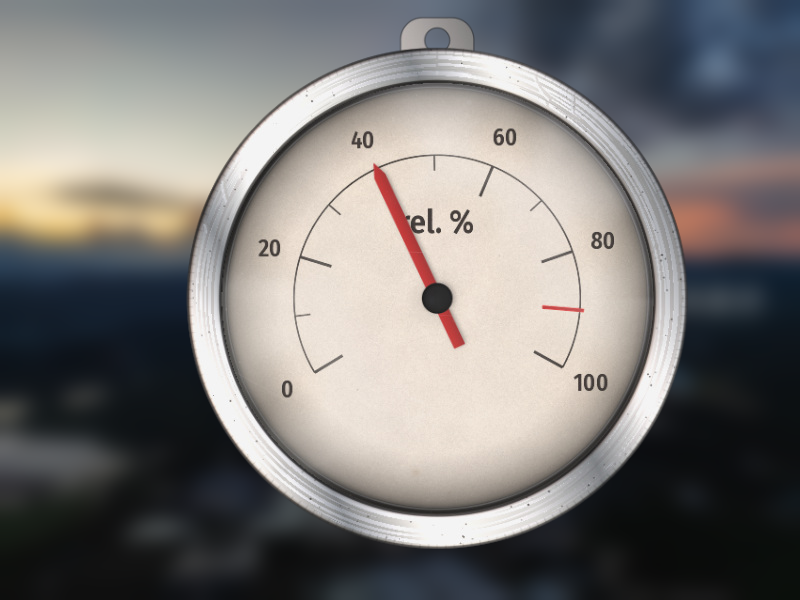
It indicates 40 %
